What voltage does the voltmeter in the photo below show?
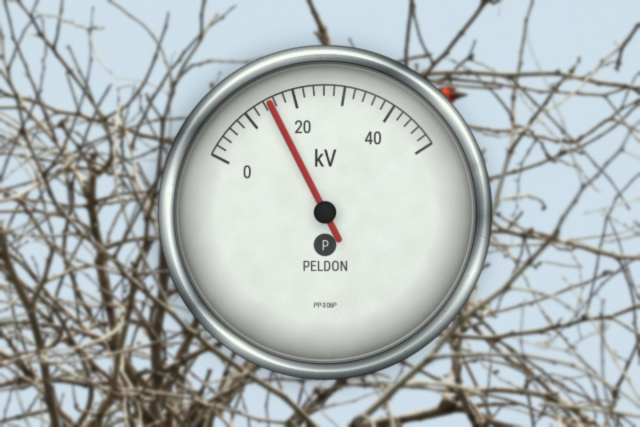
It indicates 15 kV
